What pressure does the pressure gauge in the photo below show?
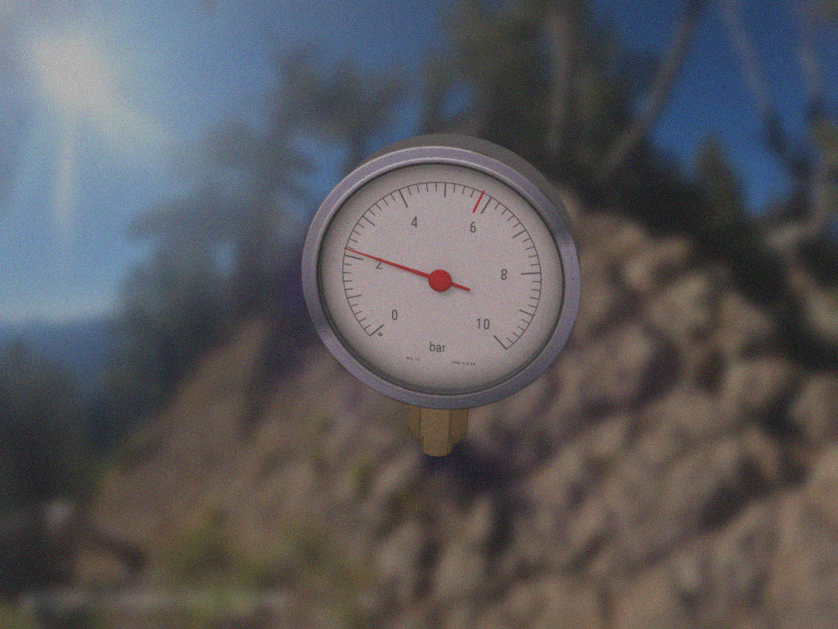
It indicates 2.2 bar
